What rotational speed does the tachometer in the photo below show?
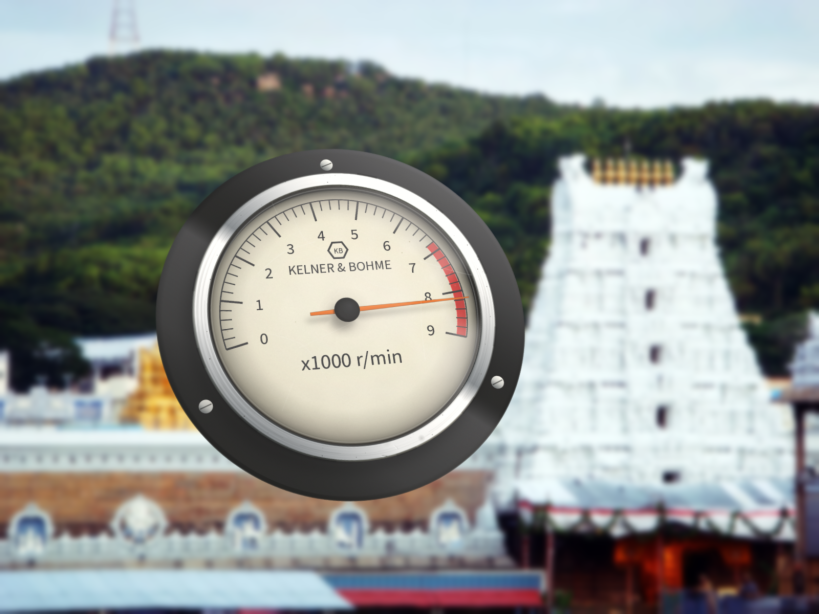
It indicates 8200 rpm
